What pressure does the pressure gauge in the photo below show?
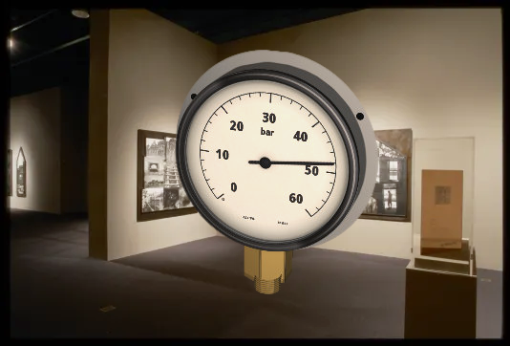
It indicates 48 bar
